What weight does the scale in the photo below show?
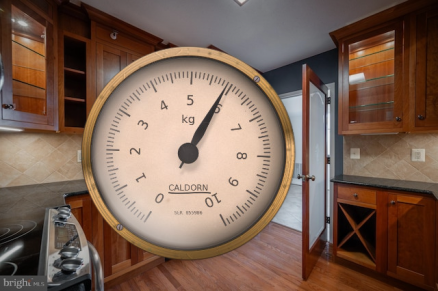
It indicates 5.9 kg
